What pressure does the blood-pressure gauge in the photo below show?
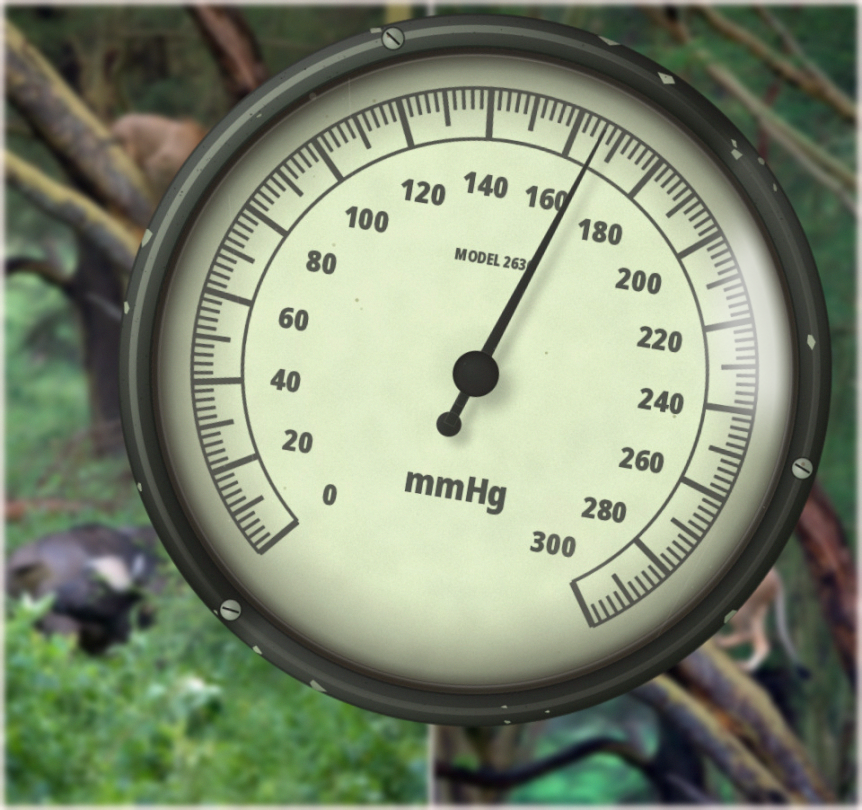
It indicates 166 mmHg
